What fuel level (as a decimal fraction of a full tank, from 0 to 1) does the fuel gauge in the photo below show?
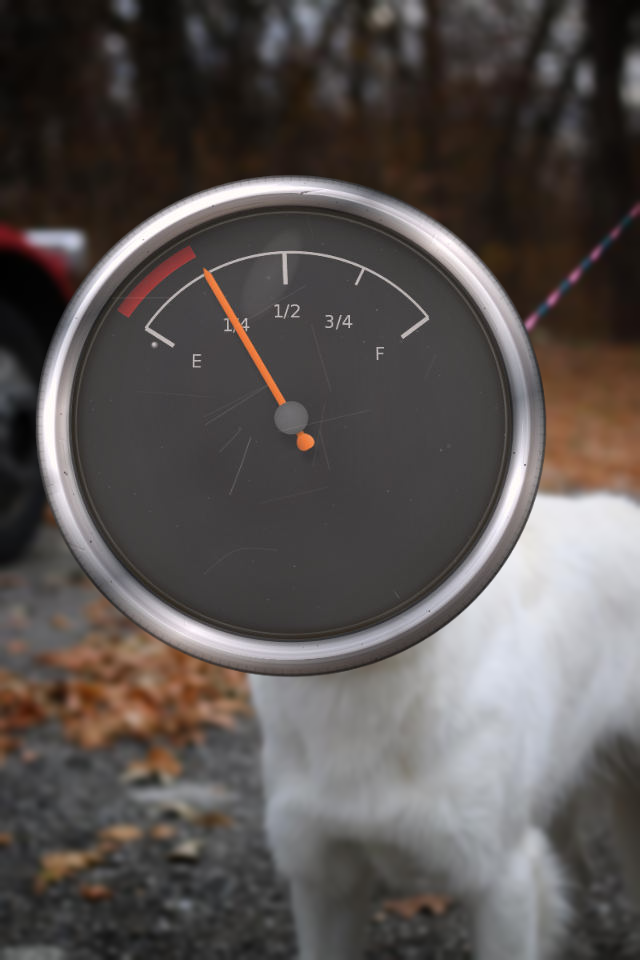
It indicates 0.25
